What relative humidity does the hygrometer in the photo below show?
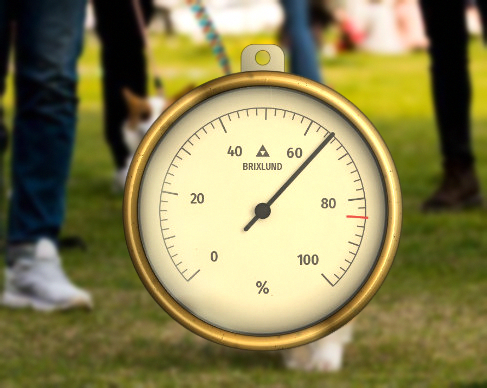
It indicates 65 %
